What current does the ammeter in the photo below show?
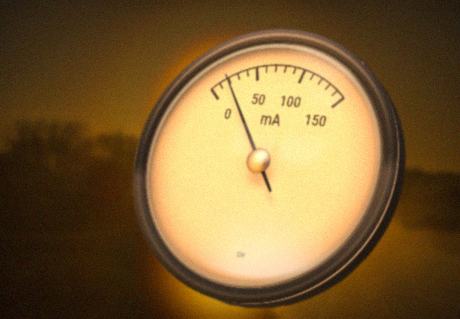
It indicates 20 mA
